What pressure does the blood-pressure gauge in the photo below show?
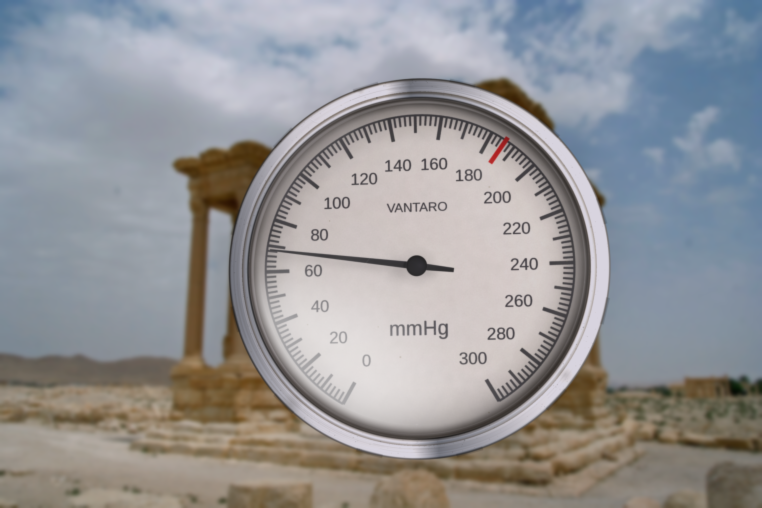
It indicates 68 mmHg
